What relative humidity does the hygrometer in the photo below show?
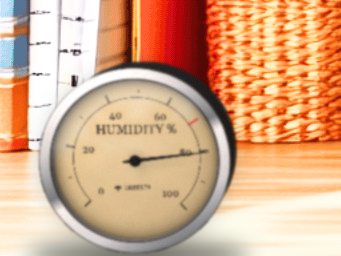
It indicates 80 %
